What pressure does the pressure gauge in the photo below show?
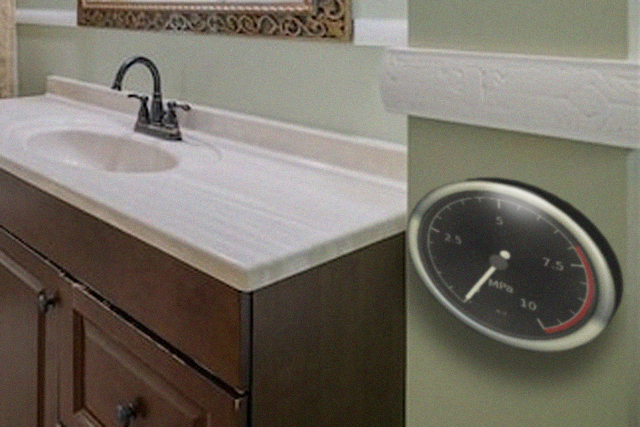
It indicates 0 MPa
